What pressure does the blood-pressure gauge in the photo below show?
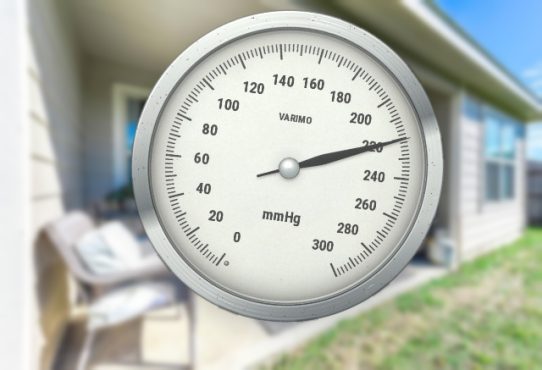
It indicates 220 mmHg
